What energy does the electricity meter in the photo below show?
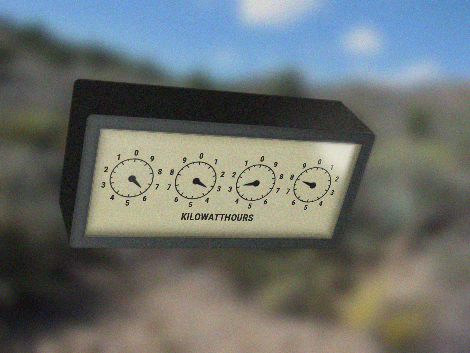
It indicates 6328 kWh
